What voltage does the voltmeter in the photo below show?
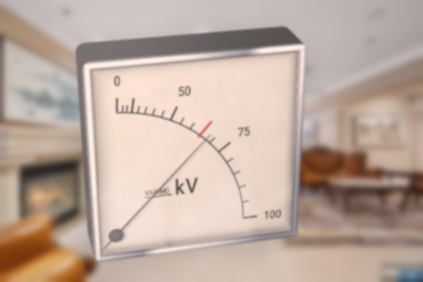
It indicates 67.5 kV
